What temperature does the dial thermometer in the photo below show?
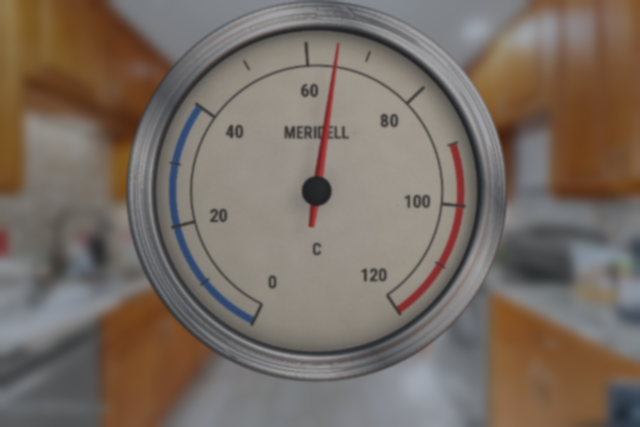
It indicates 65 °C
